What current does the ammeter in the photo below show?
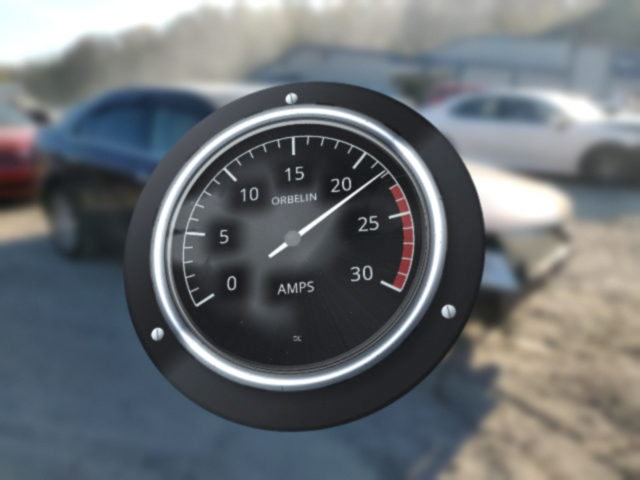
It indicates 22 A
